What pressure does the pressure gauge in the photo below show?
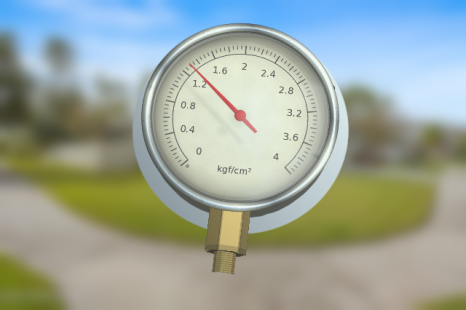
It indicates 1.3 kg/cm²
